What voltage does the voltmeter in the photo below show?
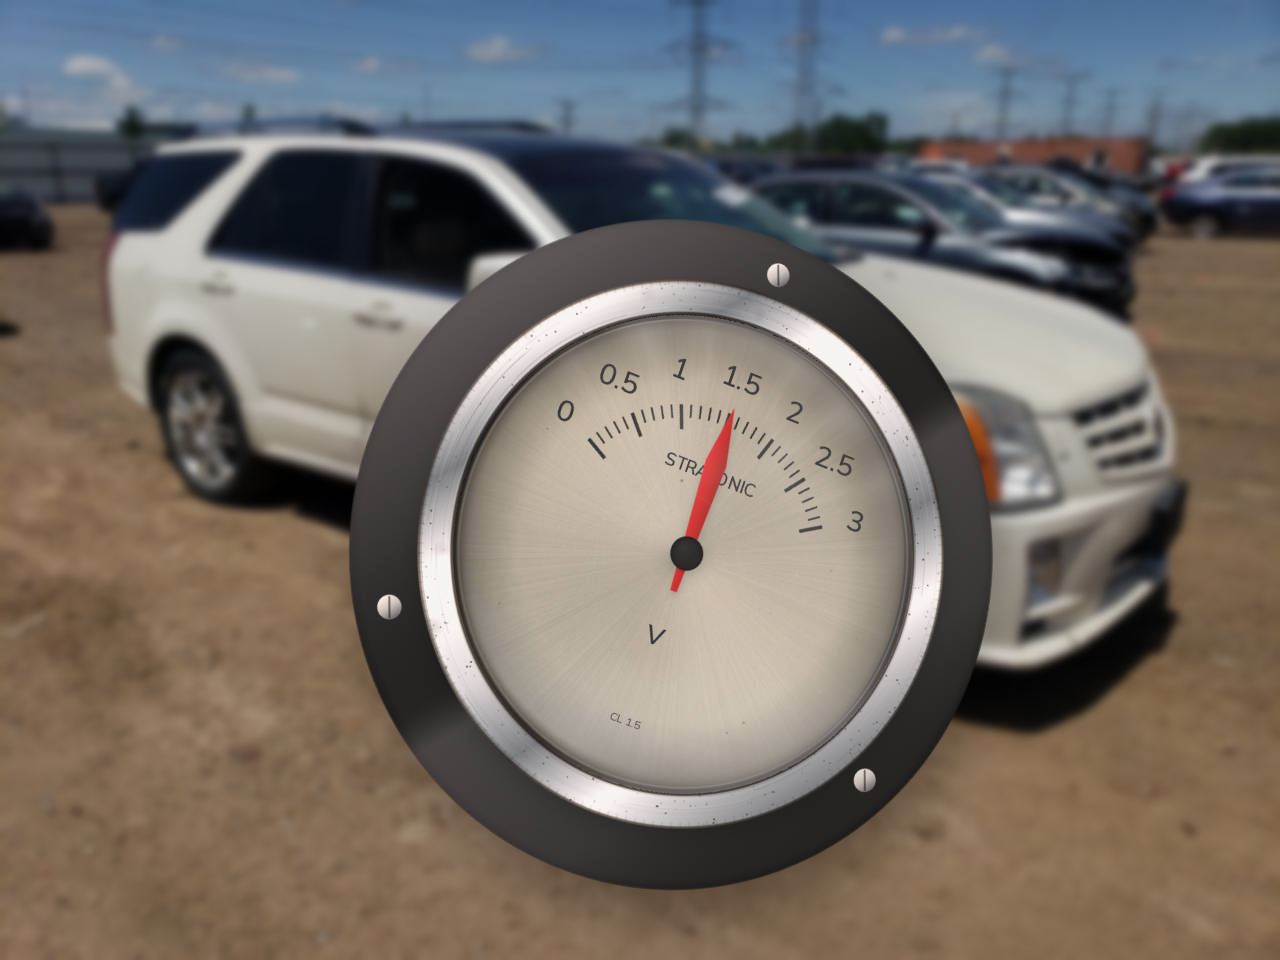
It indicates 1.5 V
